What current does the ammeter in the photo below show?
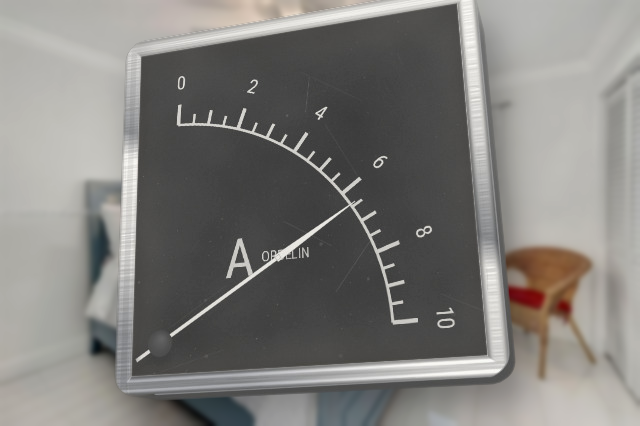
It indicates 6.5 A
